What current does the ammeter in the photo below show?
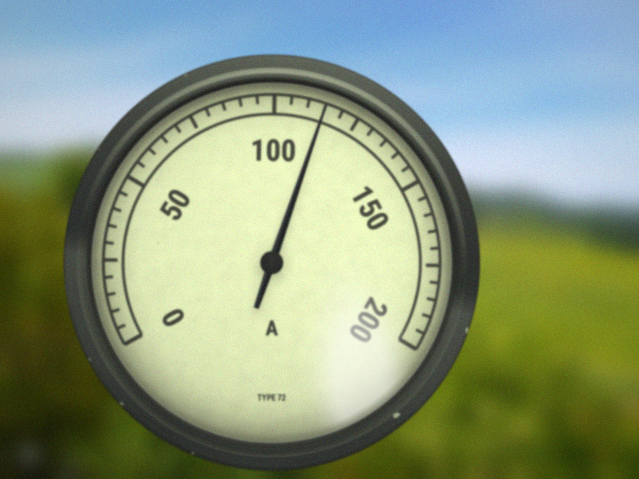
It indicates 115 A
